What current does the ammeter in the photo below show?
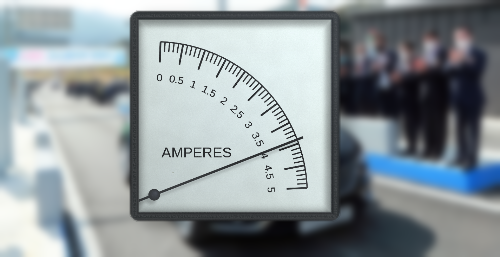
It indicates 3.9 A
